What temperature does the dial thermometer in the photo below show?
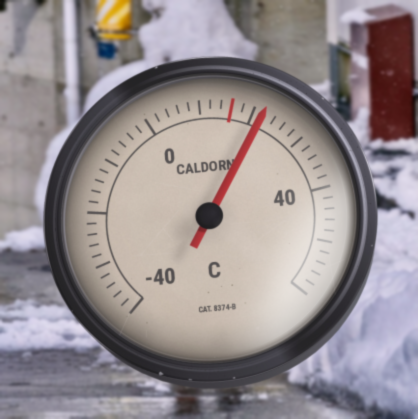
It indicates 22 °C
